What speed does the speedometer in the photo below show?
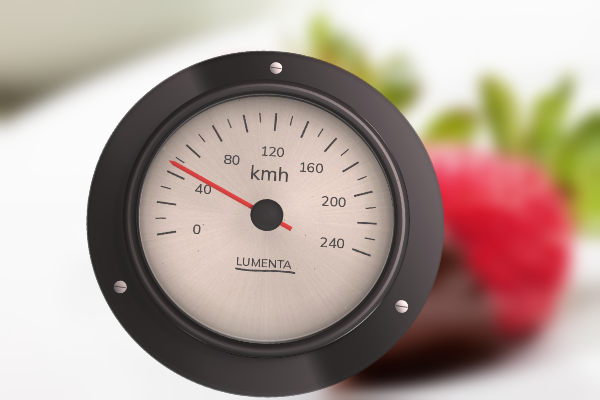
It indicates 45 km/h
